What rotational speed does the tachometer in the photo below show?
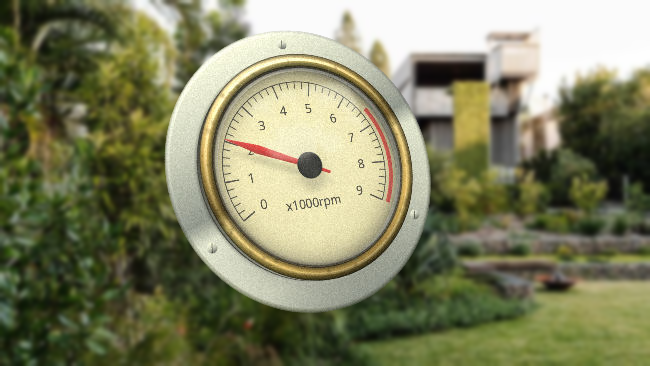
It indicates 2000 rpm
